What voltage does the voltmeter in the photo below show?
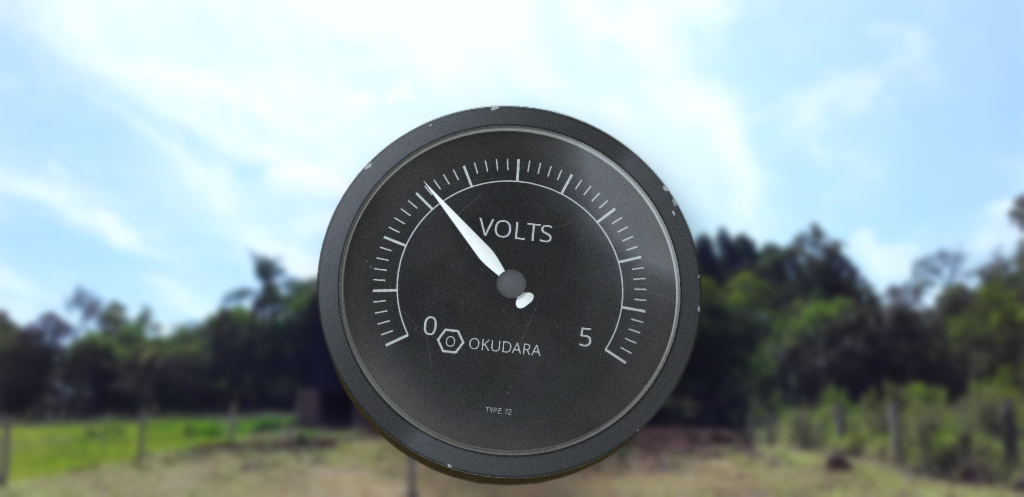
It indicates 1.6 V
